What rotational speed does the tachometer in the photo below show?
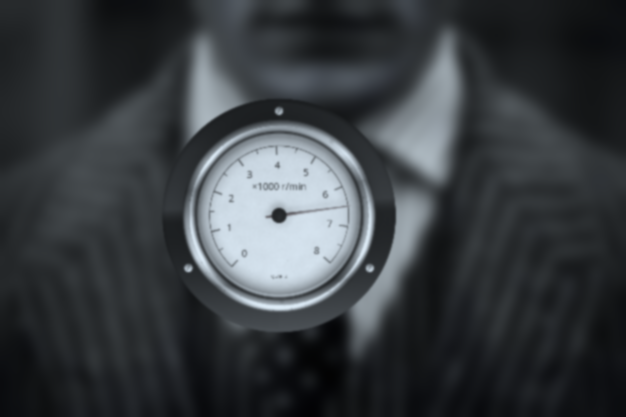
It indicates 6500 rpm
